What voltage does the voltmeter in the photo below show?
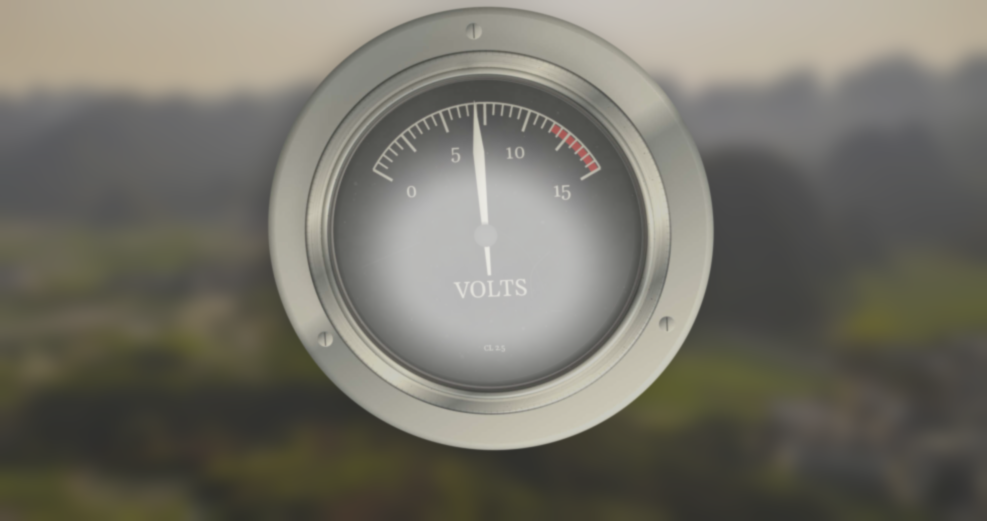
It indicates 7 V
